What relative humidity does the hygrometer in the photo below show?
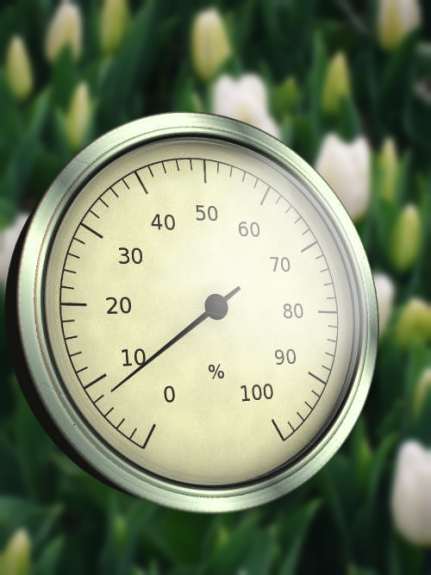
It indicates 8 %
